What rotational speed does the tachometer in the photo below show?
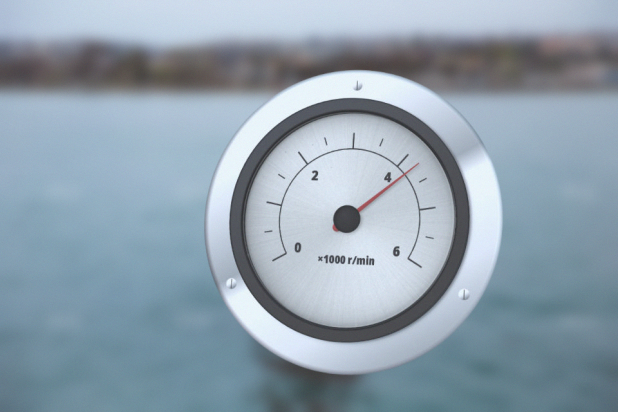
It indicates 4250 rpm
